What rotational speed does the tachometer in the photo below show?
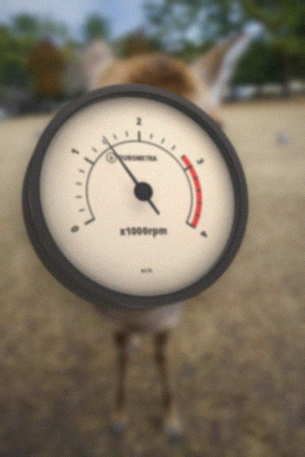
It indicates 1400 rpm
